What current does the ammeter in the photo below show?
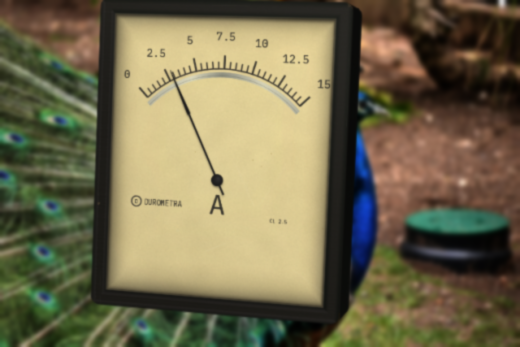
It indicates 3 A
